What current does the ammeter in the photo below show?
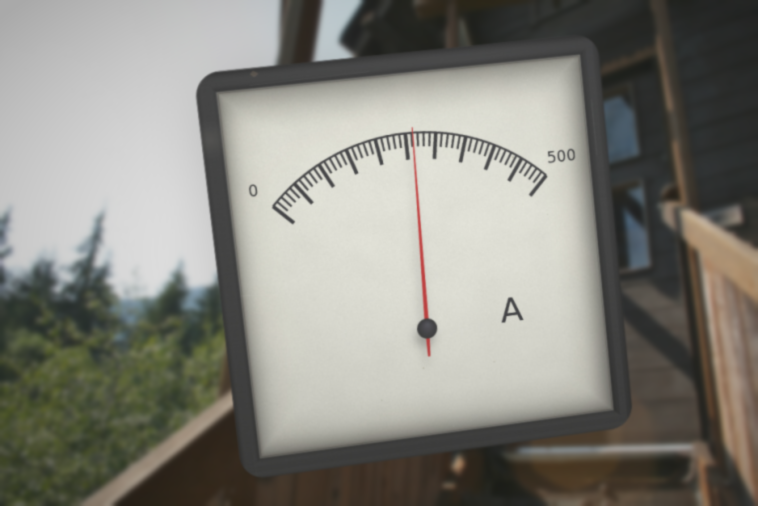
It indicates 260 A
